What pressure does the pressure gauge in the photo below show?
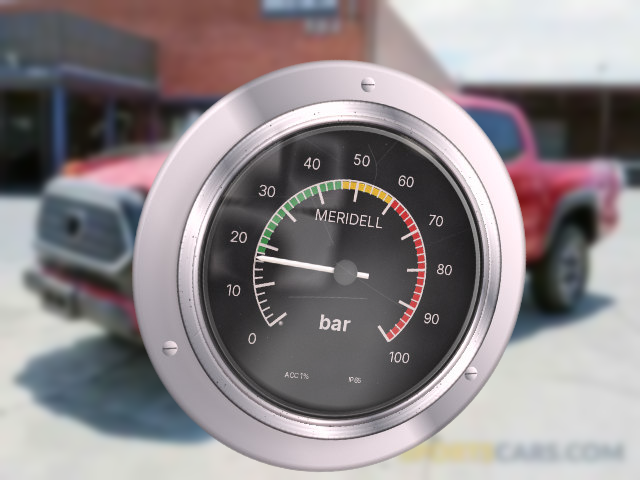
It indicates 17 bar
